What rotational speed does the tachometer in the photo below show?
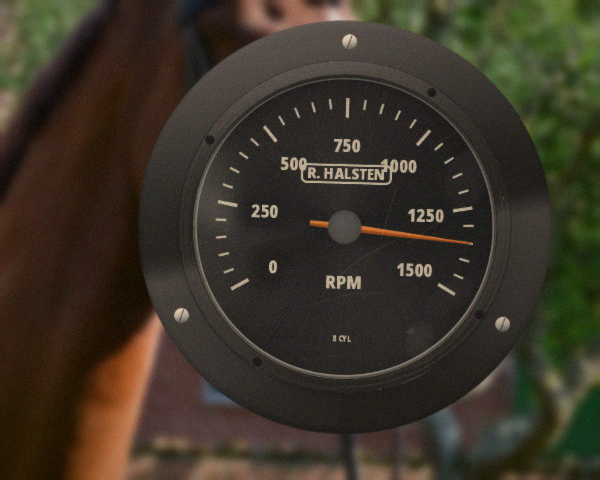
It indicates 1350 rpm
